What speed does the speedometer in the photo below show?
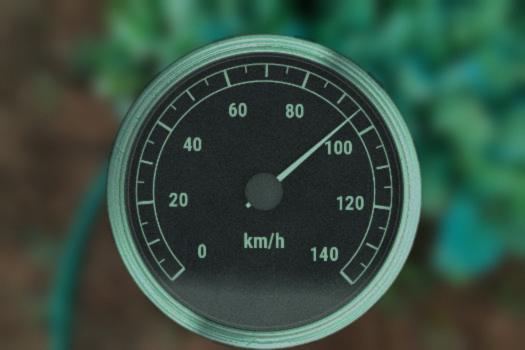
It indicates 95 km/h
